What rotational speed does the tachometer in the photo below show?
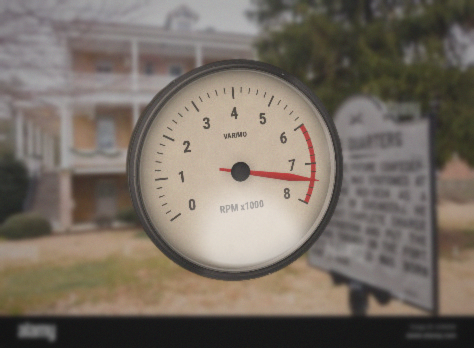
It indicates 7400 rpm
